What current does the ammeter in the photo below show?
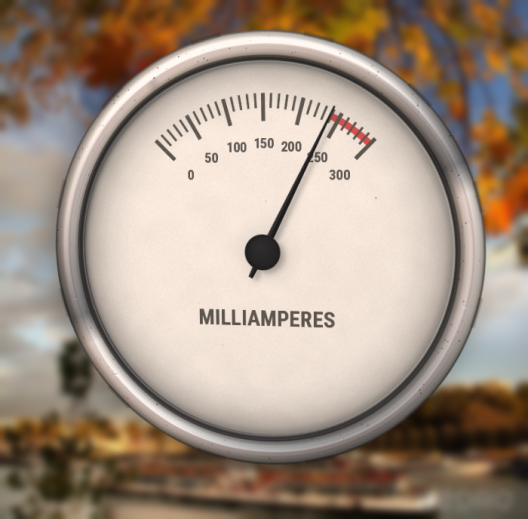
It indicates 240 mA
